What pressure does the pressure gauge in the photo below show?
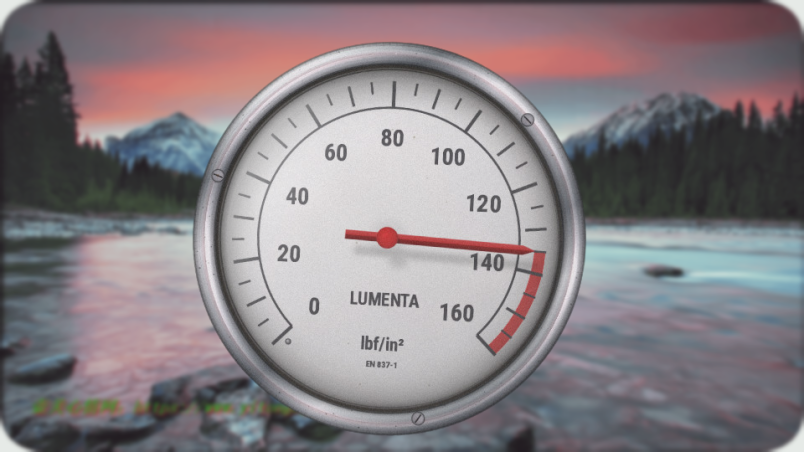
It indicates 135 psi
